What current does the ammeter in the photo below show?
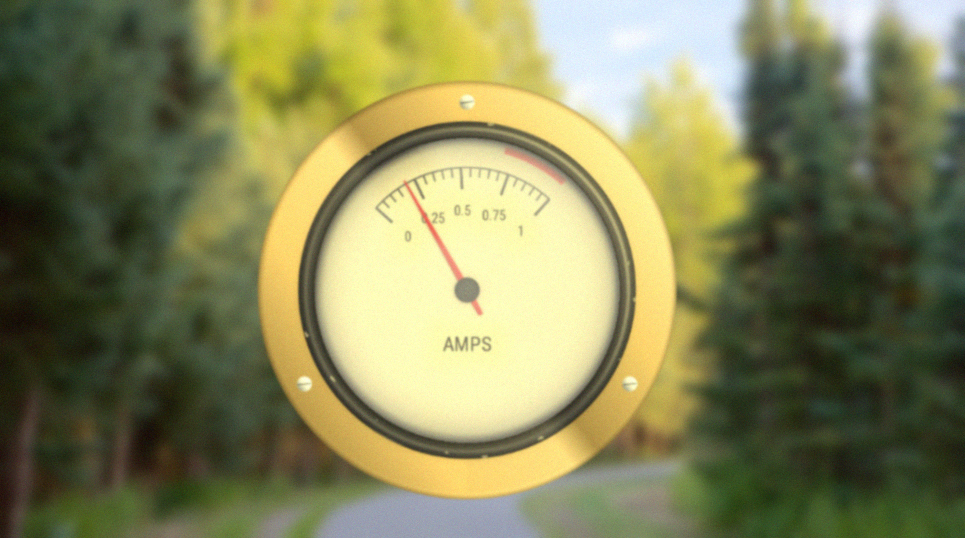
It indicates 0.2 A
